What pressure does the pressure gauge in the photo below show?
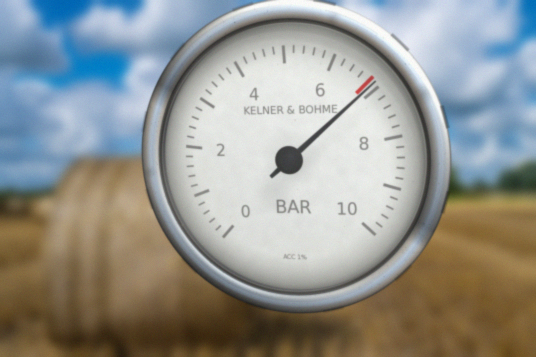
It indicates 6.9 bar
